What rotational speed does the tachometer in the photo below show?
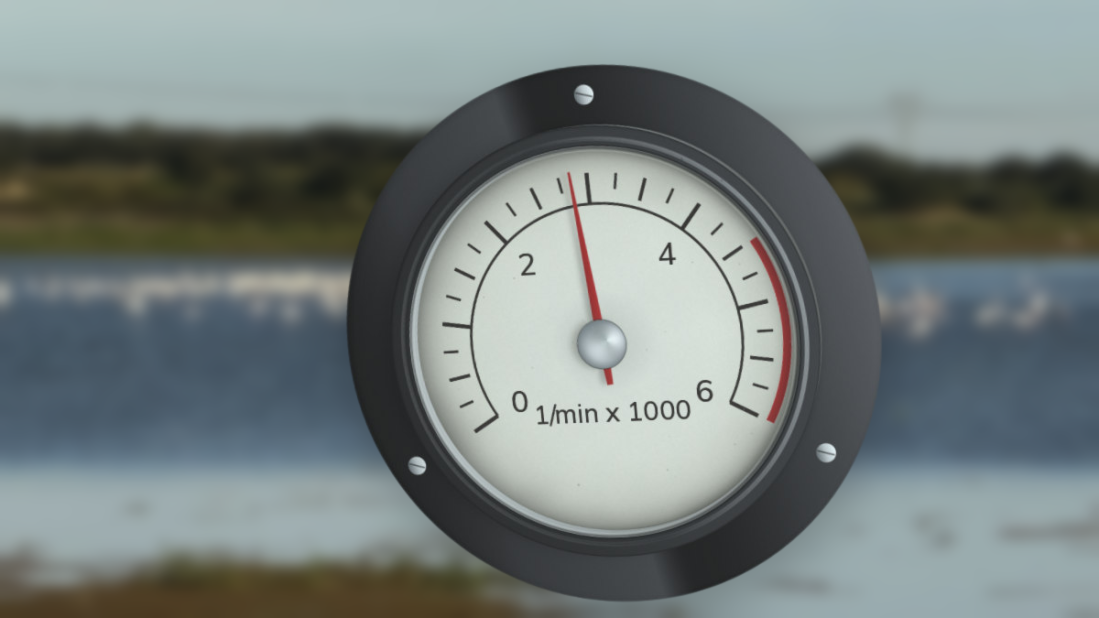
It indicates 2875 rpm
